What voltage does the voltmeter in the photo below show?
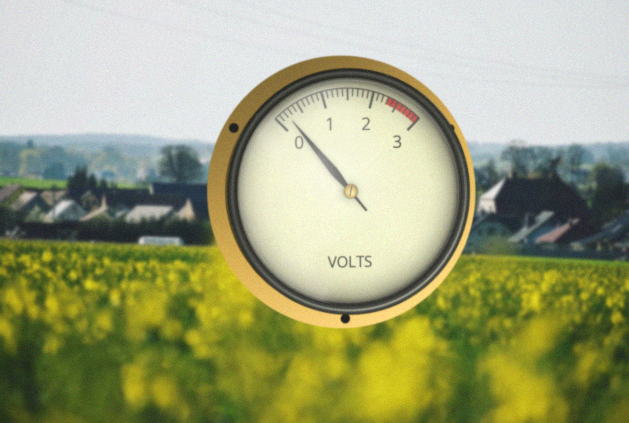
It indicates 0.2 V
